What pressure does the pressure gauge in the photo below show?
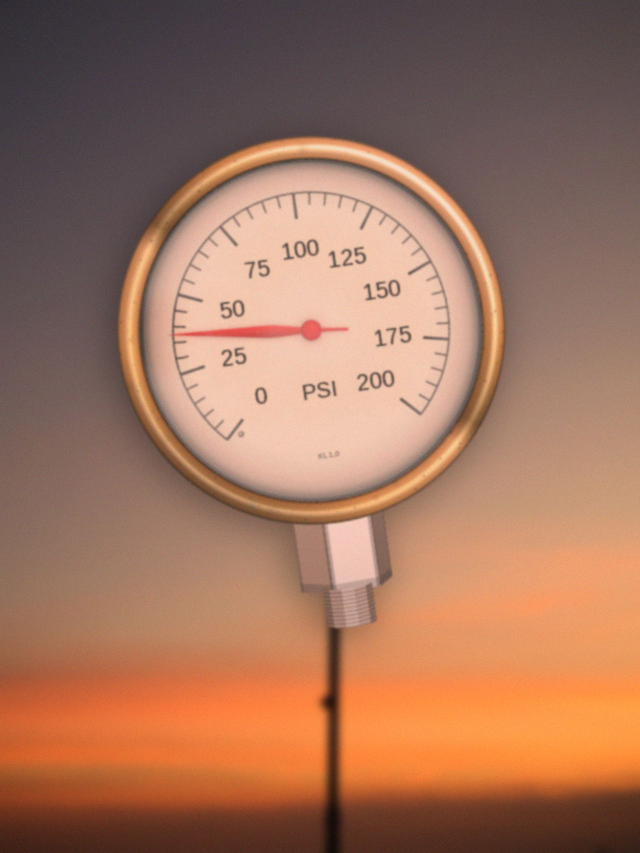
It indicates 37.5 psi
